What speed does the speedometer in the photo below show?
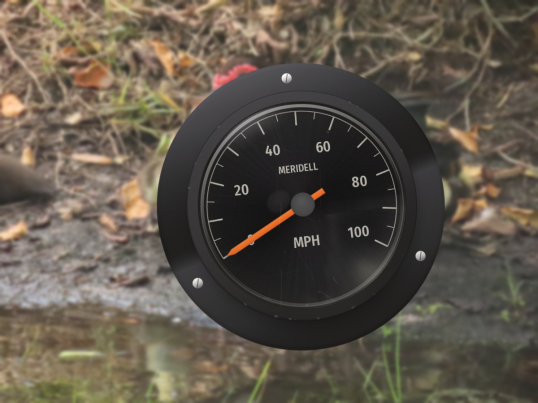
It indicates 0 mph
